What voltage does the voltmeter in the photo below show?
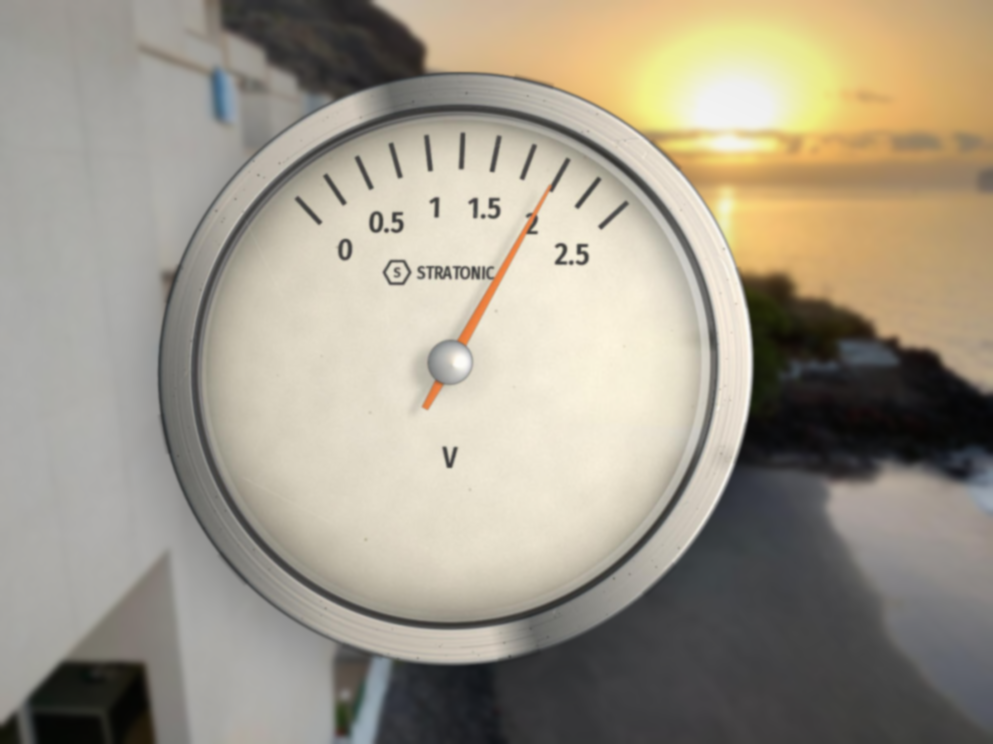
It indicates 2 V
